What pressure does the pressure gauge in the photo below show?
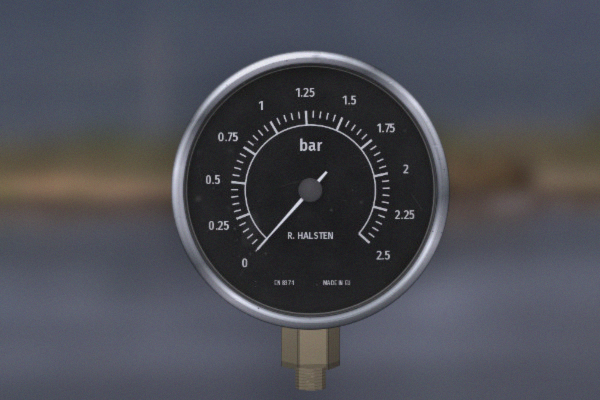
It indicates 0 bar
